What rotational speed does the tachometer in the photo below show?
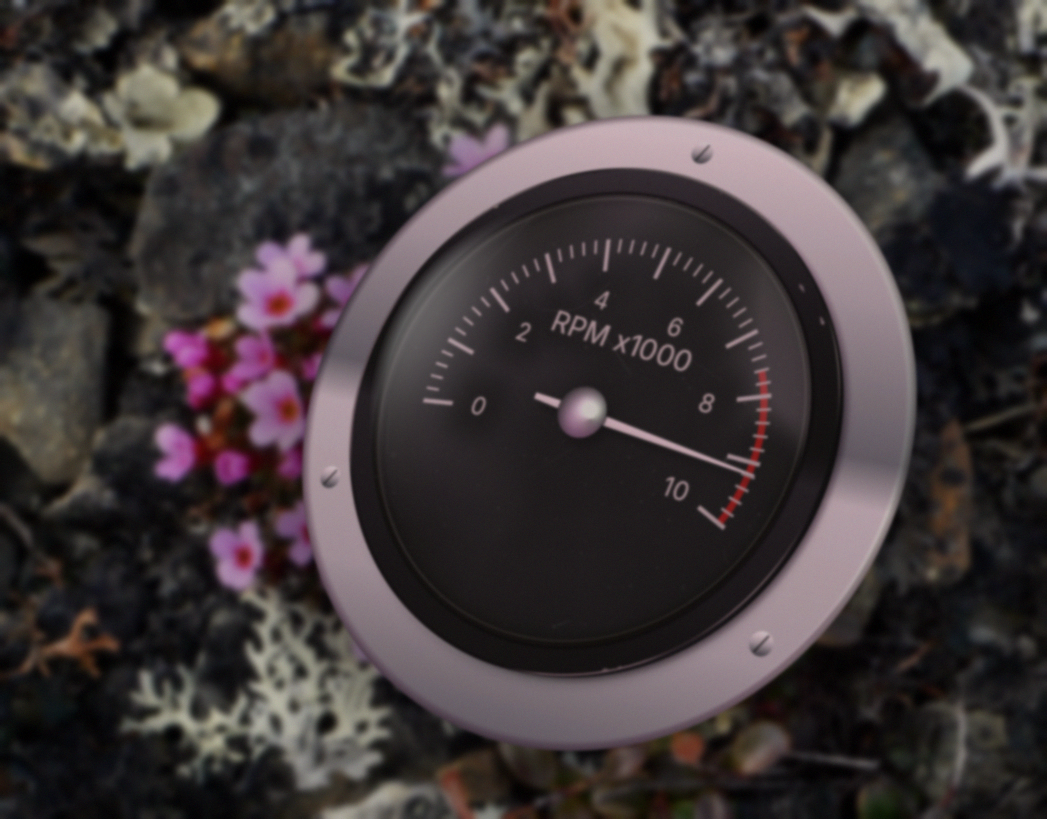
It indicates 9200 rpm
